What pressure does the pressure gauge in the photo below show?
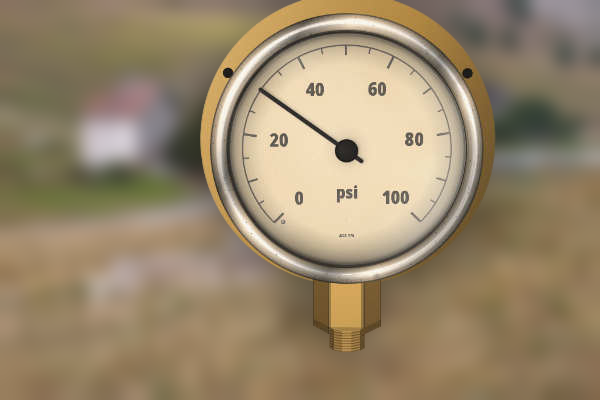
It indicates 30 psi
